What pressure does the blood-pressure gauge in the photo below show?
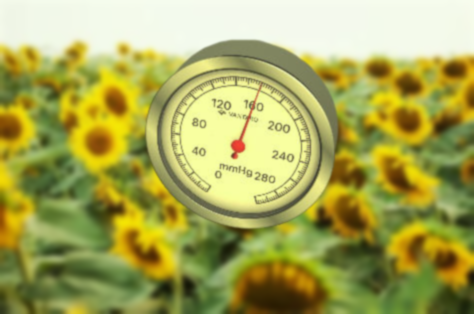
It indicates 160 mmHg
